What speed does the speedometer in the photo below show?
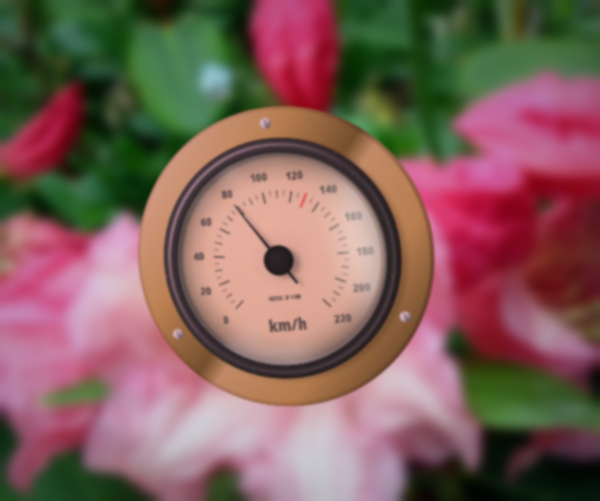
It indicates 80 km/h
